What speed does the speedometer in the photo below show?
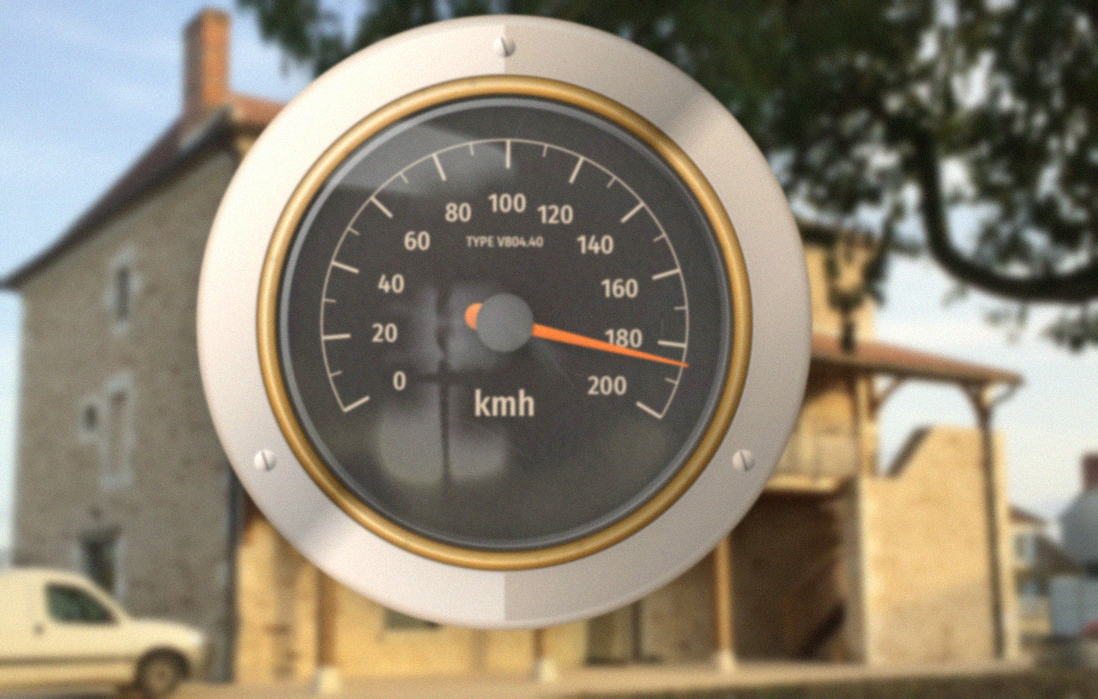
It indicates 185 km/h
